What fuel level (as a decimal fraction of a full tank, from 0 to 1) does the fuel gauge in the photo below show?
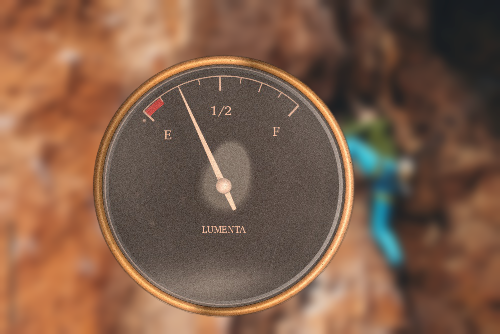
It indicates 0.25
